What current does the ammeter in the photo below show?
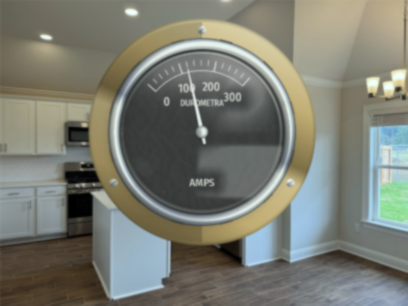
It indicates 120 A
